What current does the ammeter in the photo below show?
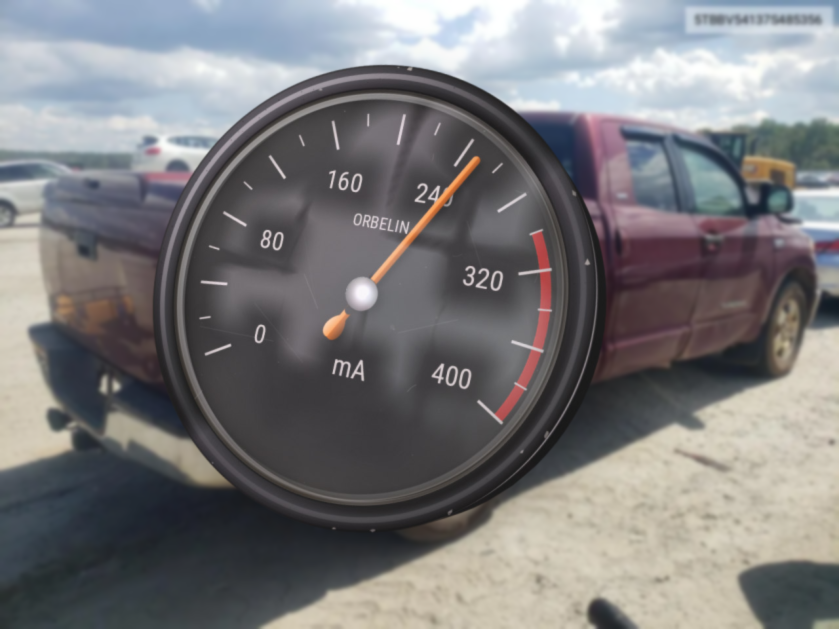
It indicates 250 mA
